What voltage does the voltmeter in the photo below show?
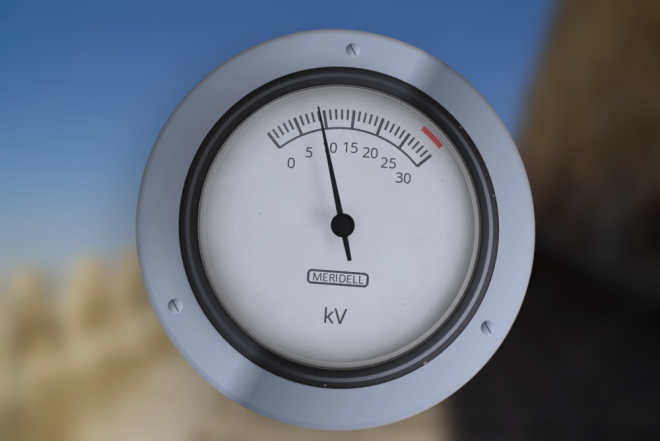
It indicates 9 kV
